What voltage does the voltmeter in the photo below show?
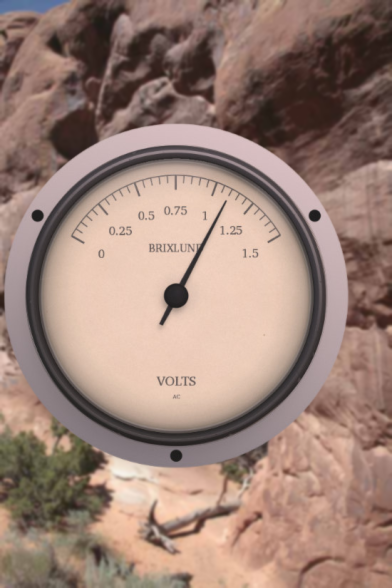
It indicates 1.1 V
